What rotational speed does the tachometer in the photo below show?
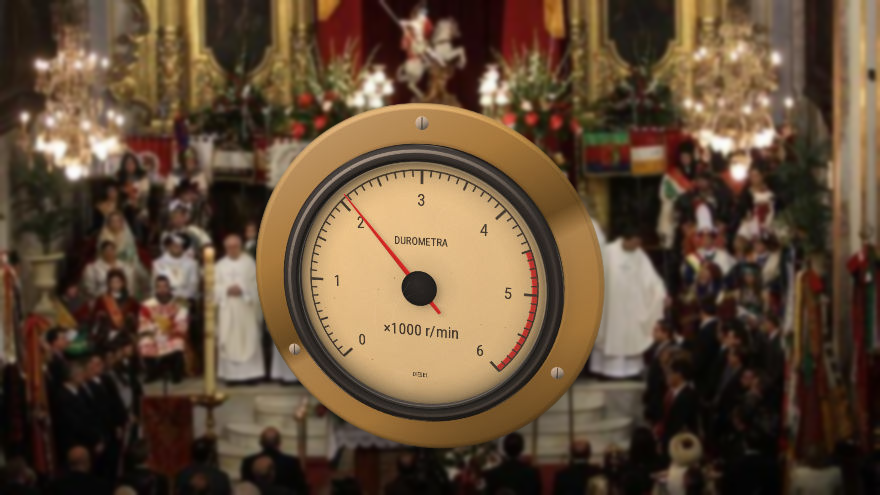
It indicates 2100 rpm
